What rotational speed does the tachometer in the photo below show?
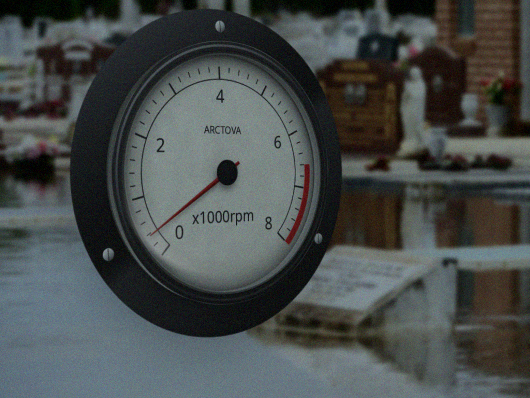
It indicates 400 rpm
